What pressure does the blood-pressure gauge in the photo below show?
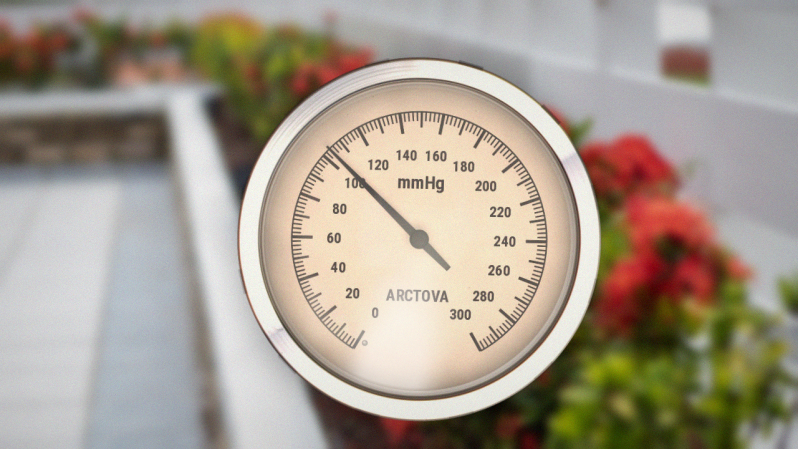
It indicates 104 mmHg
